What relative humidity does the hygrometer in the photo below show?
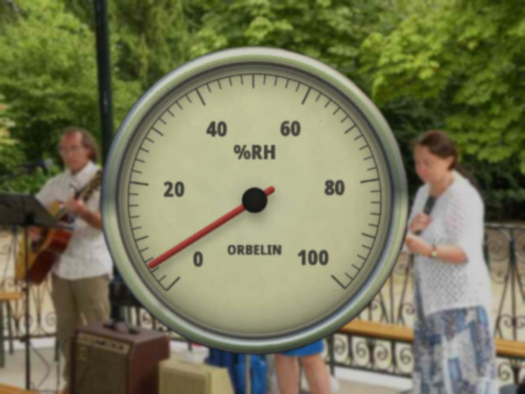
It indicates 5 %
